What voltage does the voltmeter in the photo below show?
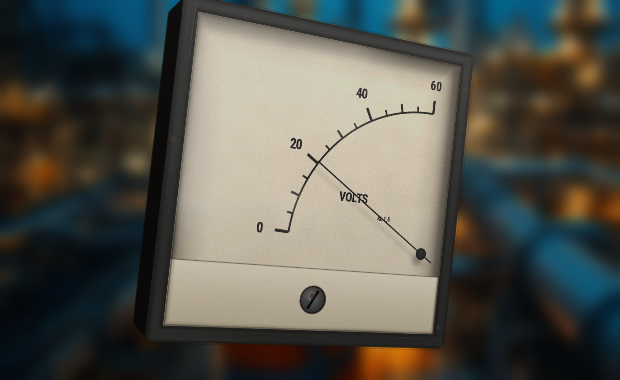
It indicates 20 V
